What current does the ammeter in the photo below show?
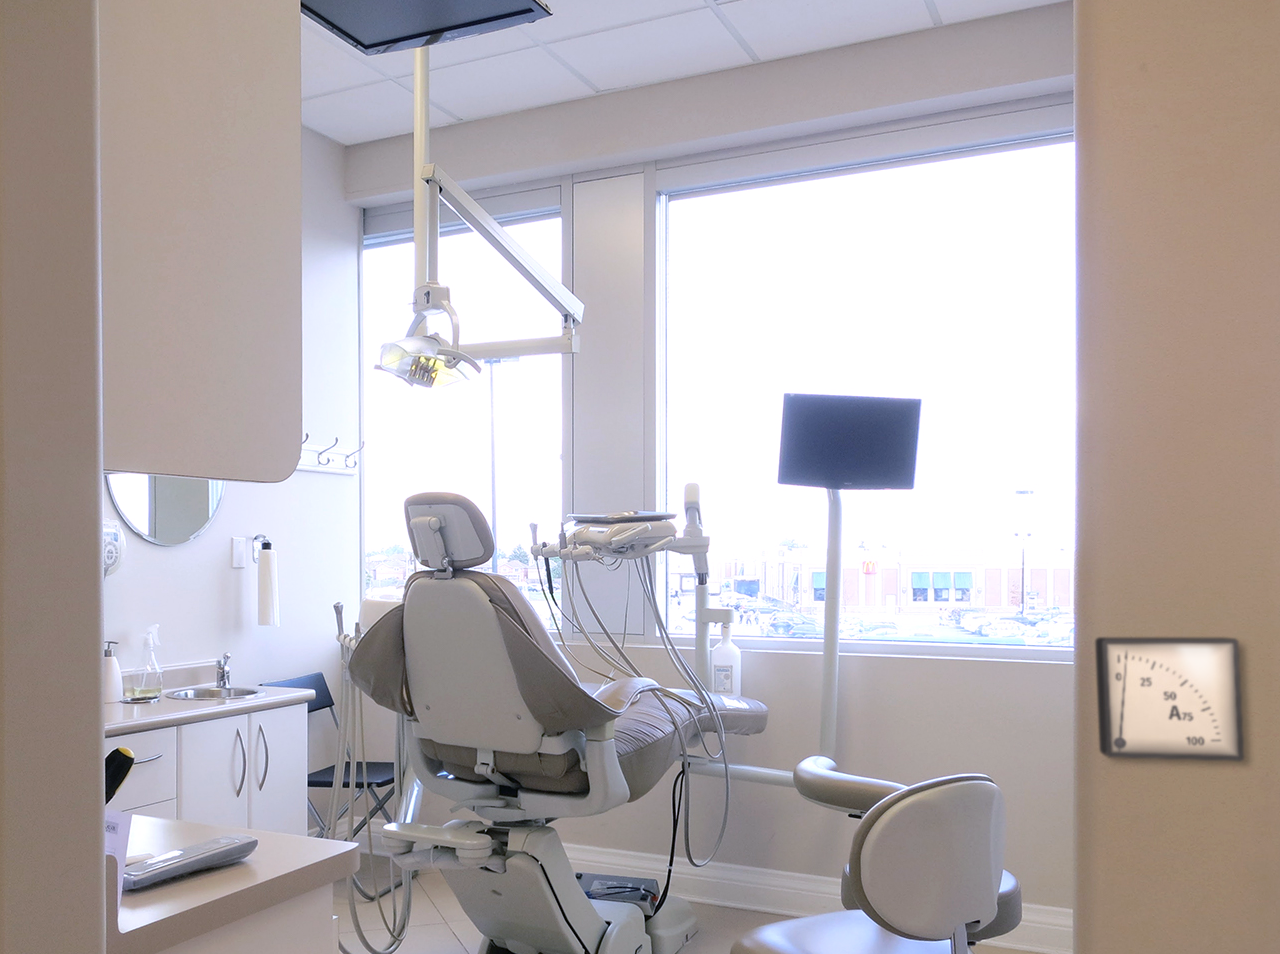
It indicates 5 A
